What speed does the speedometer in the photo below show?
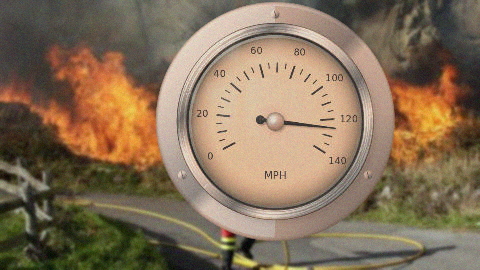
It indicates 125 mph
